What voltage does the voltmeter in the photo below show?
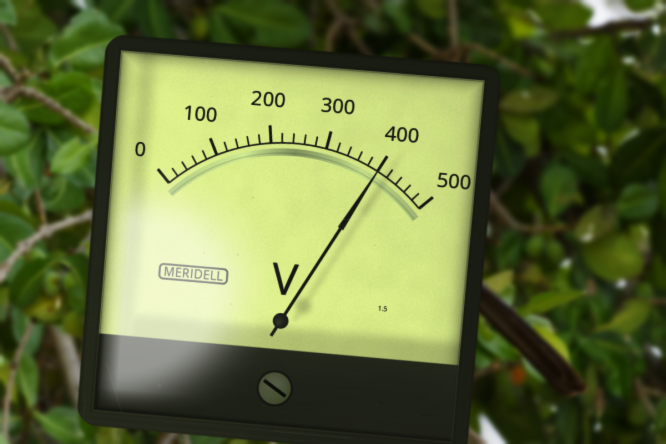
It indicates 400 V
